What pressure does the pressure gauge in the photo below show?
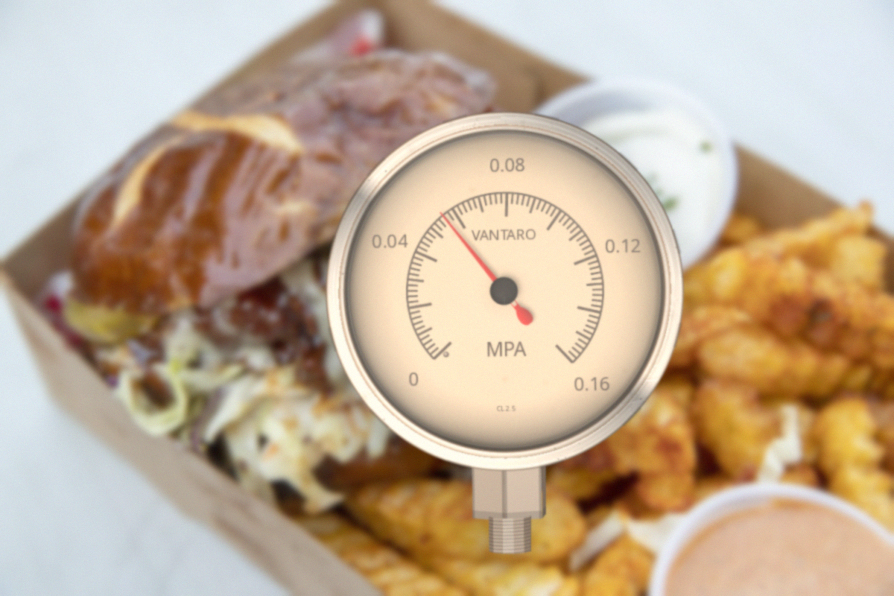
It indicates 0.056 MPa
